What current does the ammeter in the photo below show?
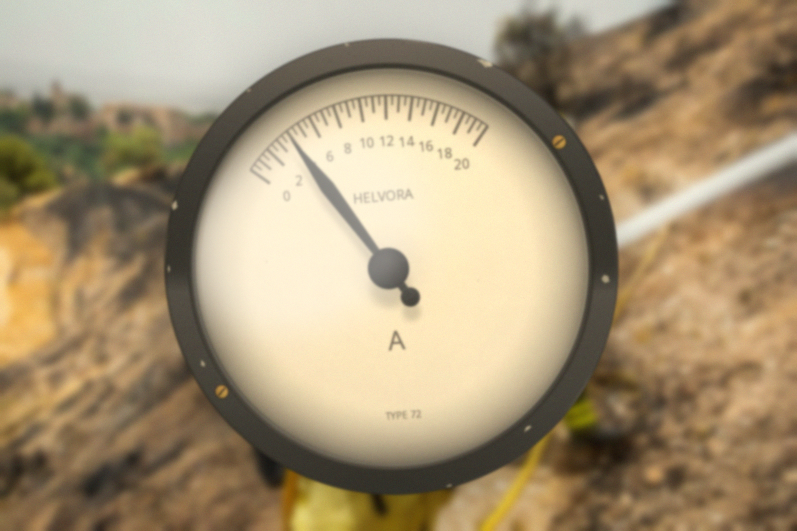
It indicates 4 A
